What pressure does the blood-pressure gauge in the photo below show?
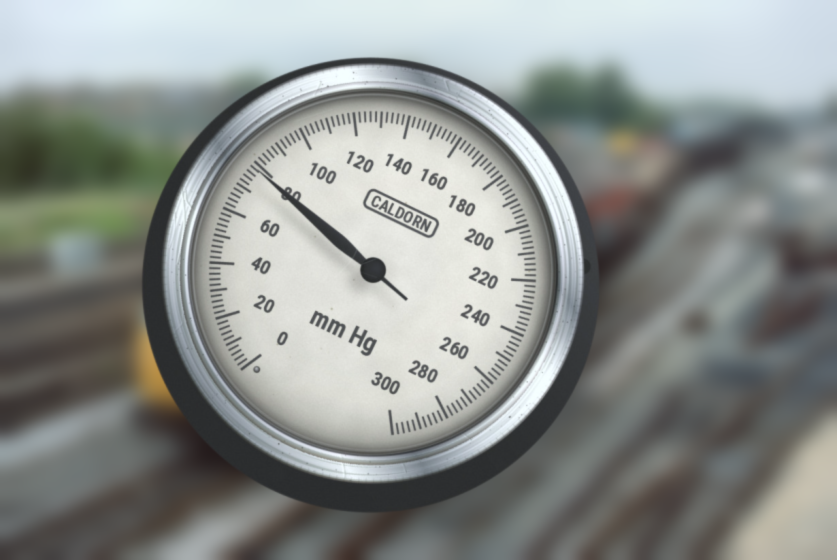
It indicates 78 mmHg
